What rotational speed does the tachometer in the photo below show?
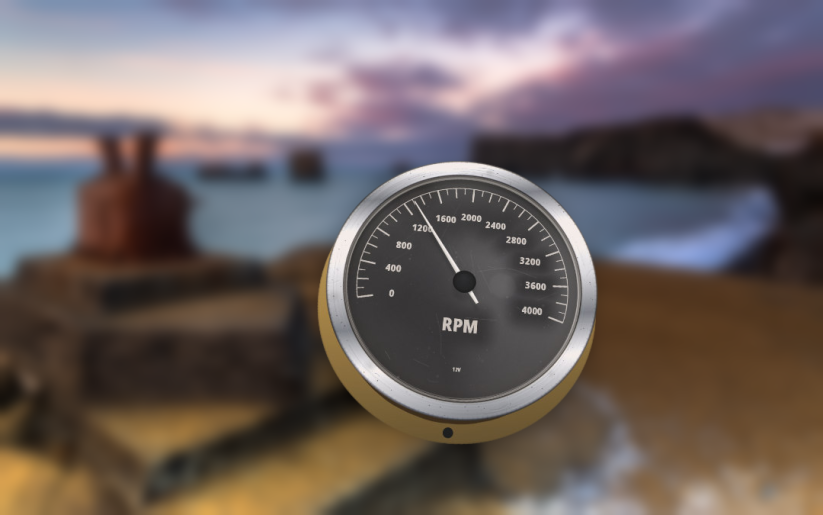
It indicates 1300 rpm
